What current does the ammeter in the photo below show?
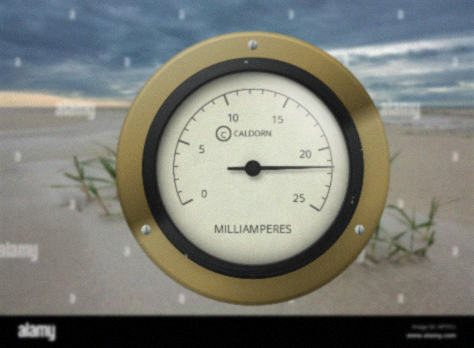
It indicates 21.5 mA
